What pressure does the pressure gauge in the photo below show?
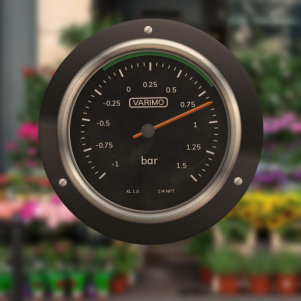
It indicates 0.85 bar
